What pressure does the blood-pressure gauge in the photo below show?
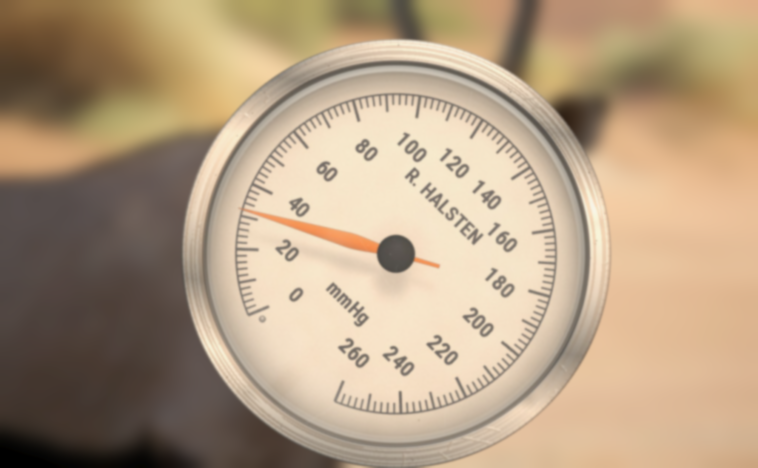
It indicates 32 mmHg
